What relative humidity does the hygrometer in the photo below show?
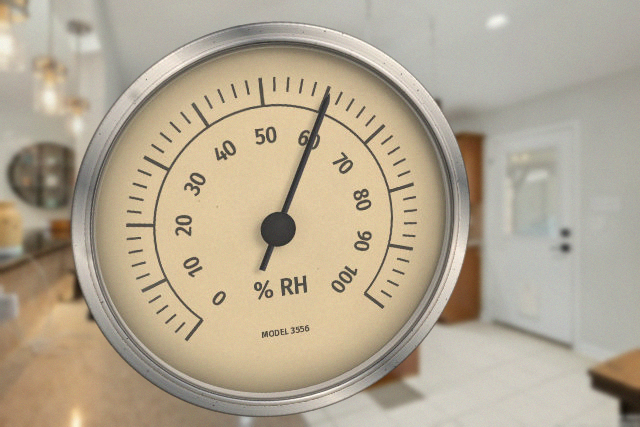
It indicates 60 %
